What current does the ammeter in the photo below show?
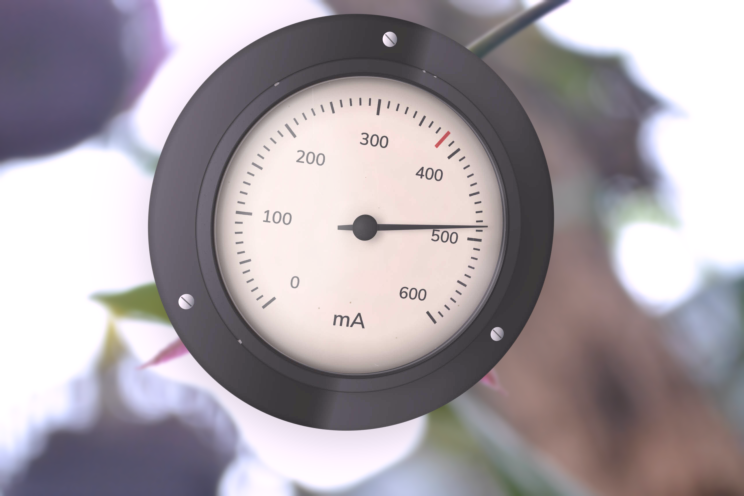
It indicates 485 mA
